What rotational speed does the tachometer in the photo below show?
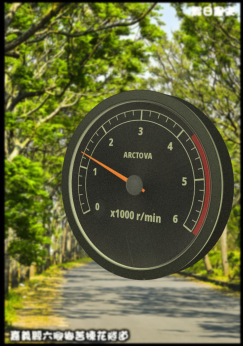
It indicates 1300 rpm
